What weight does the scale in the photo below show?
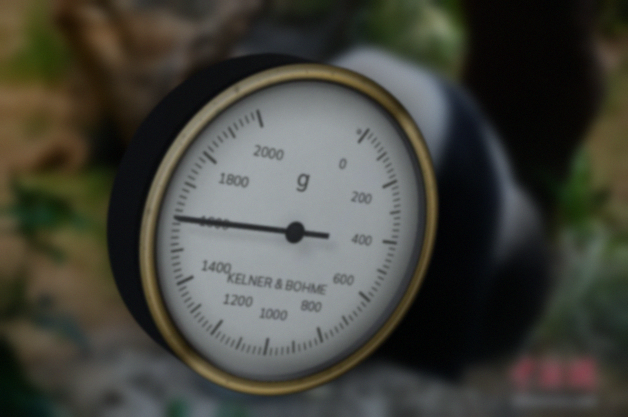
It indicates 1600 g
